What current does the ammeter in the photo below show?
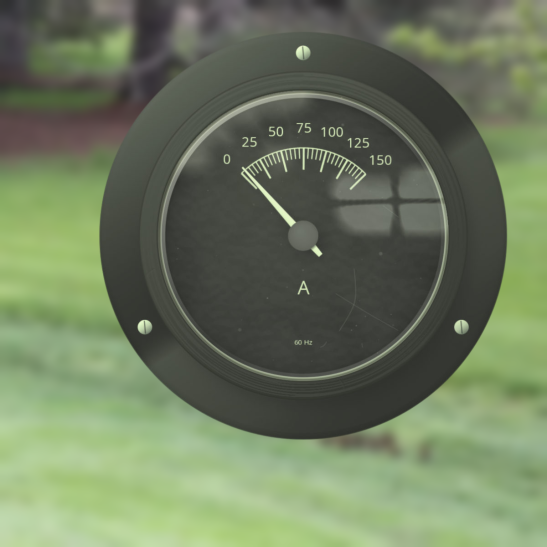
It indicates 5 A
